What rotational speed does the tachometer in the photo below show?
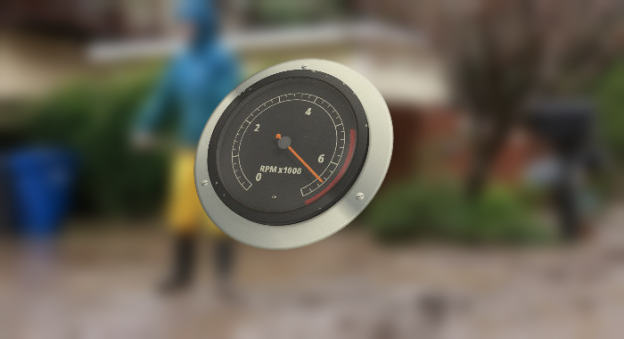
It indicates 6500 rpm
